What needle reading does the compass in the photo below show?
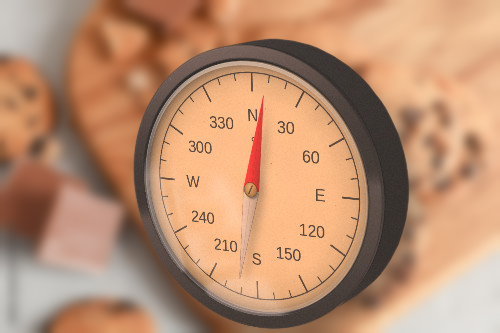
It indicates 10 °
